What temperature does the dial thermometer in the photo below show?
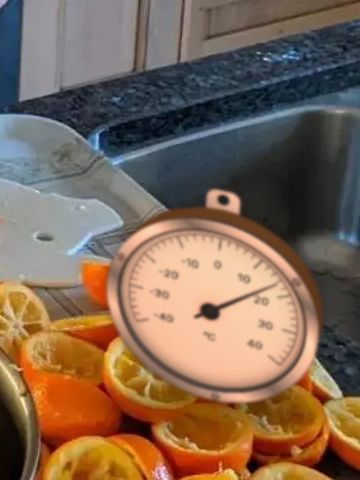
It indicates 16 °C
